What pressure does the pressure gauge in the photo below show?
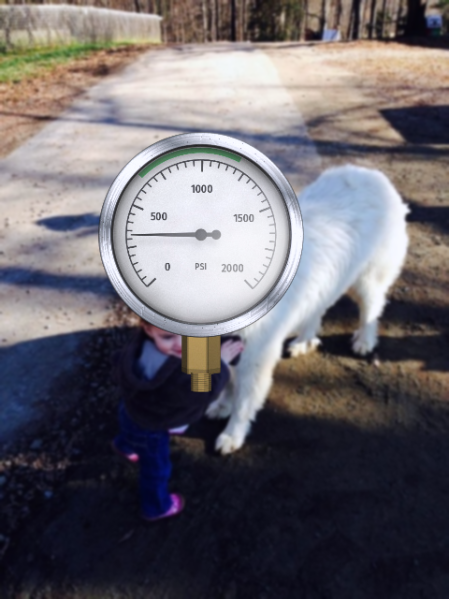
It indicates 325 psi
